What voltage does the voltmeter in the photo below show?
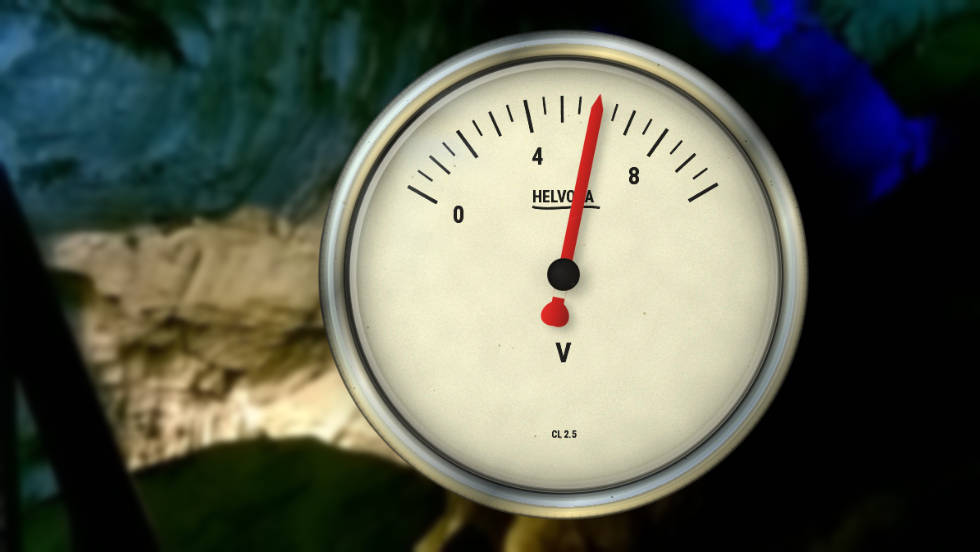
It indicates 6 V
